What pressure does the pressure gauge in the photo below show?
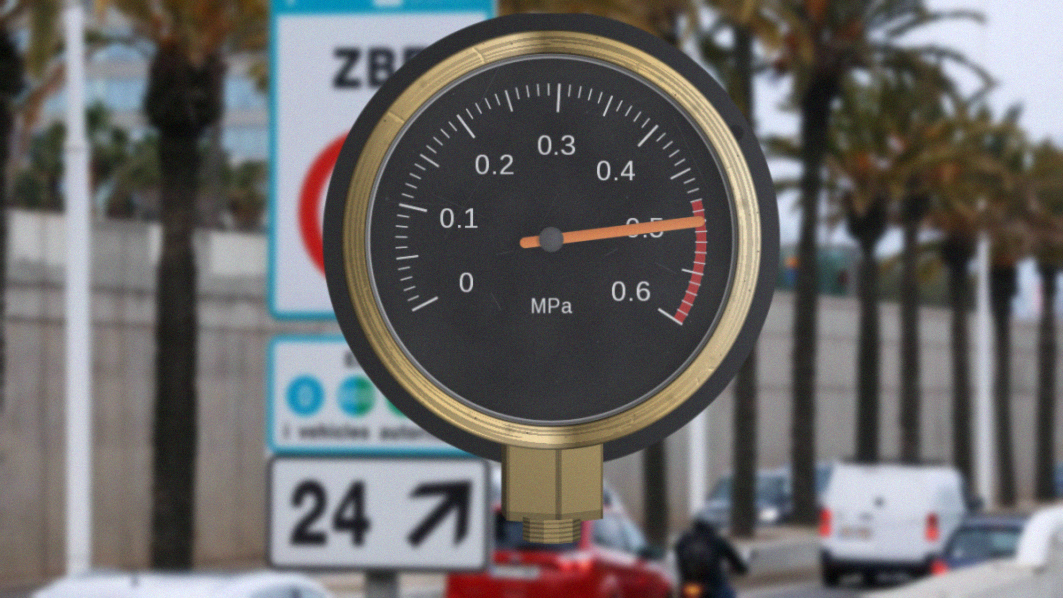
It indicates 0.5 MPa
